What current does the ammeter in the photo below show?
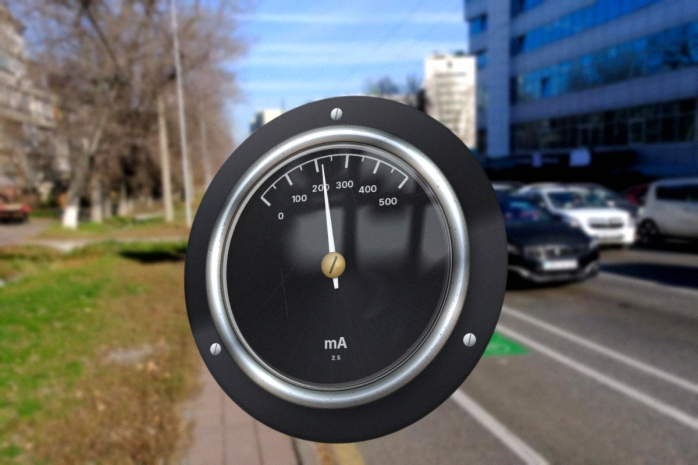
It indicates 225 mA
